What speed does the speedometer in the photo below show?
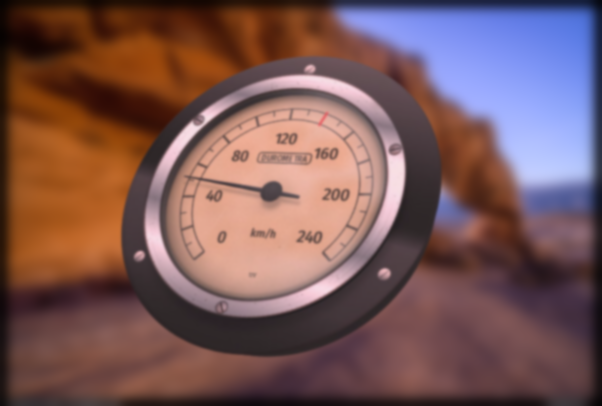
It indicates 50 km/h
